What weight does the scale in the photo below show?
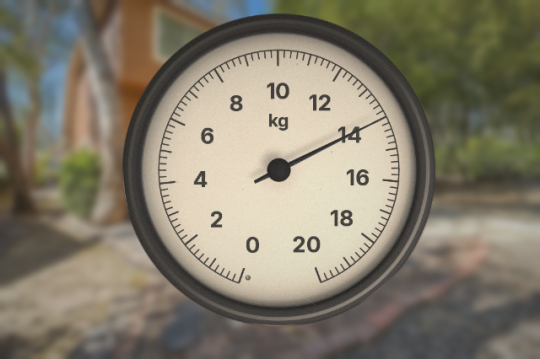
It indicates 14 kg
